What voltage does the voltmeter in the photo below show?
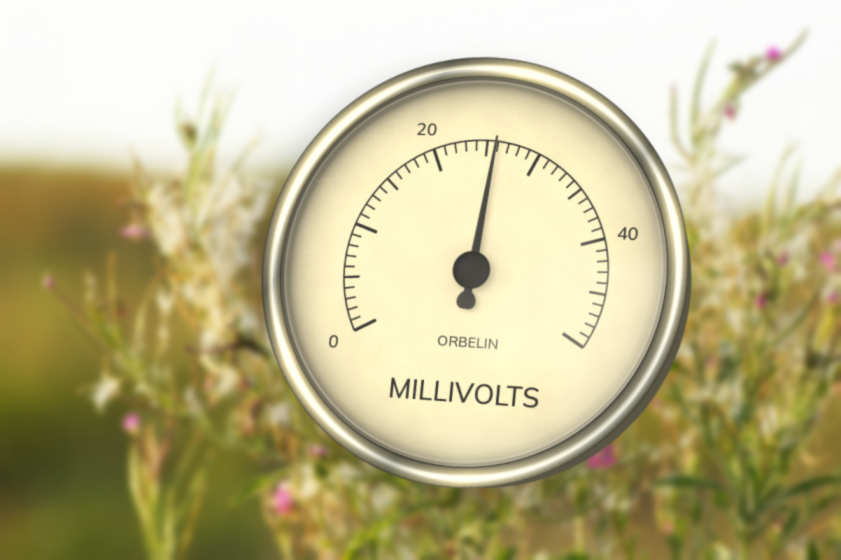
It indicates 26 mV
